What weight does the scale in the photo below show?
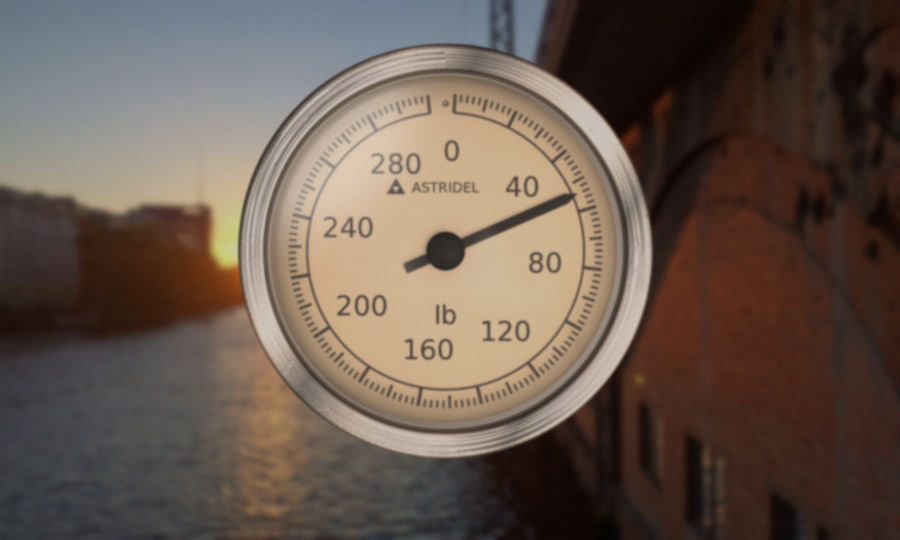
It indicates 54 lb
